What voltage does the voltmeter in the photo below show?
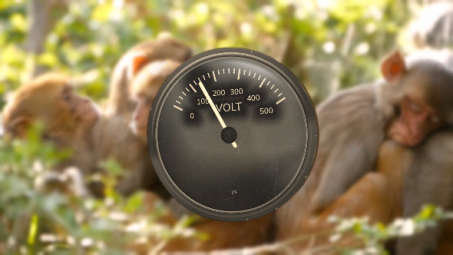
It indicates 140 V
